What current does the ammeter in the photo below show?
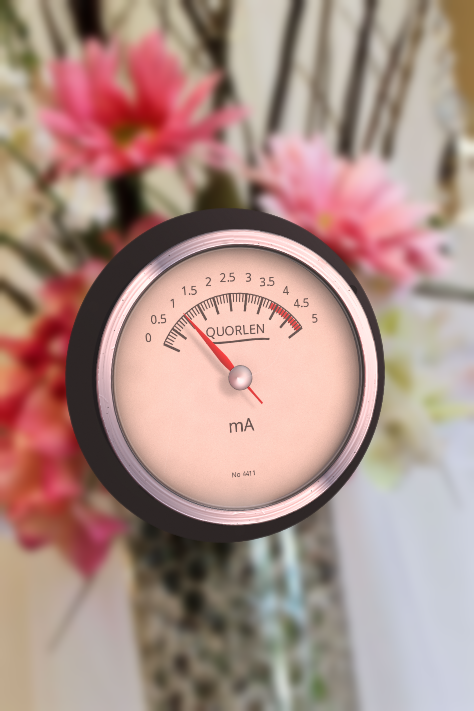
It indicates 1 mA
